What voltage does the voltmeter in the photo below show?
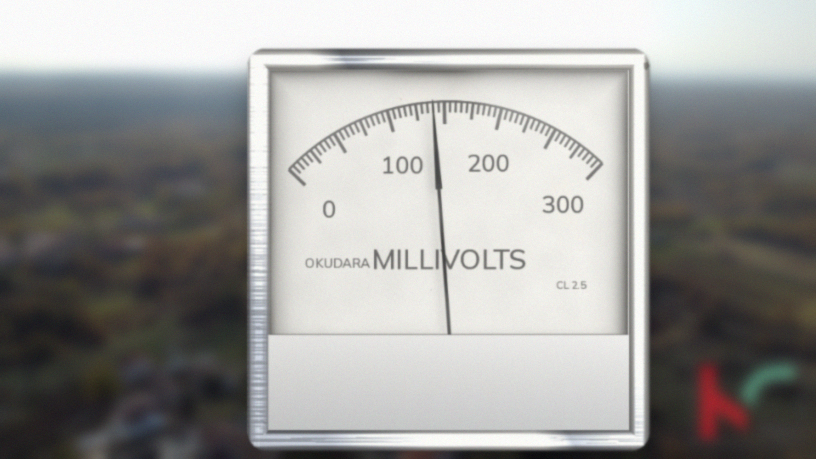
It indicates 140 mV
